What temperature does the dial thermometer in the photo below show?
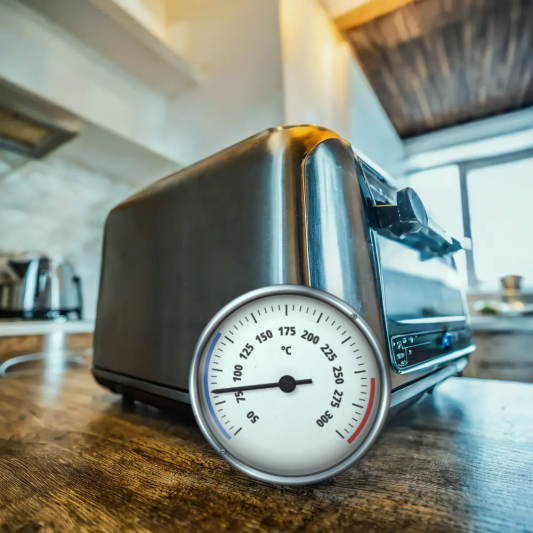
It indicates 85 °C
